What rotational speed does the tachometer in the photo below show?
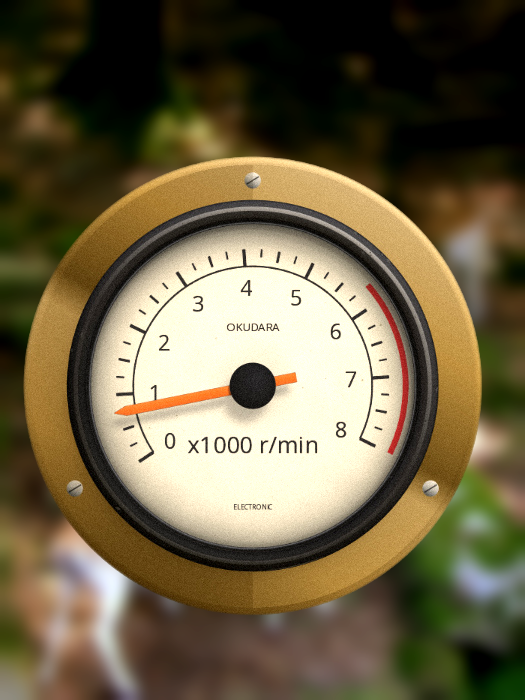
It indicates 750 rpm
